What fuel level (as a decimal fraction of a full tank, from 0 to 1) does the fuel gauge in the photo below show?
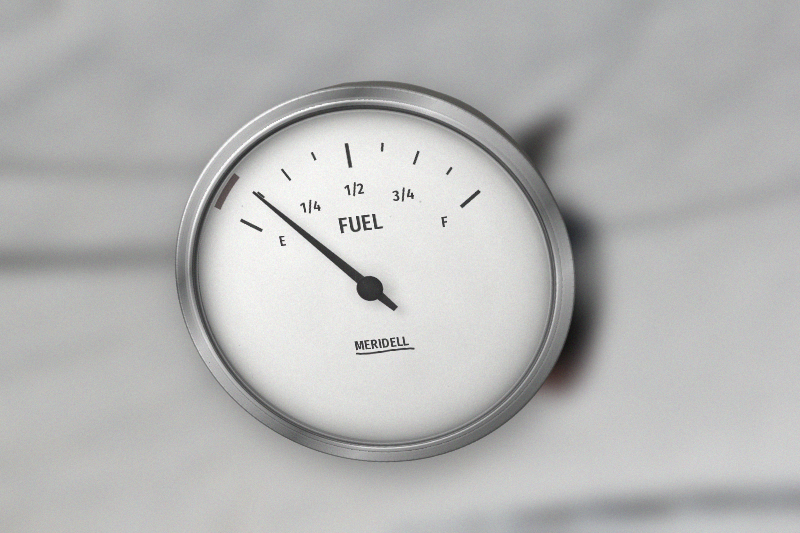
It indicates 0.125
